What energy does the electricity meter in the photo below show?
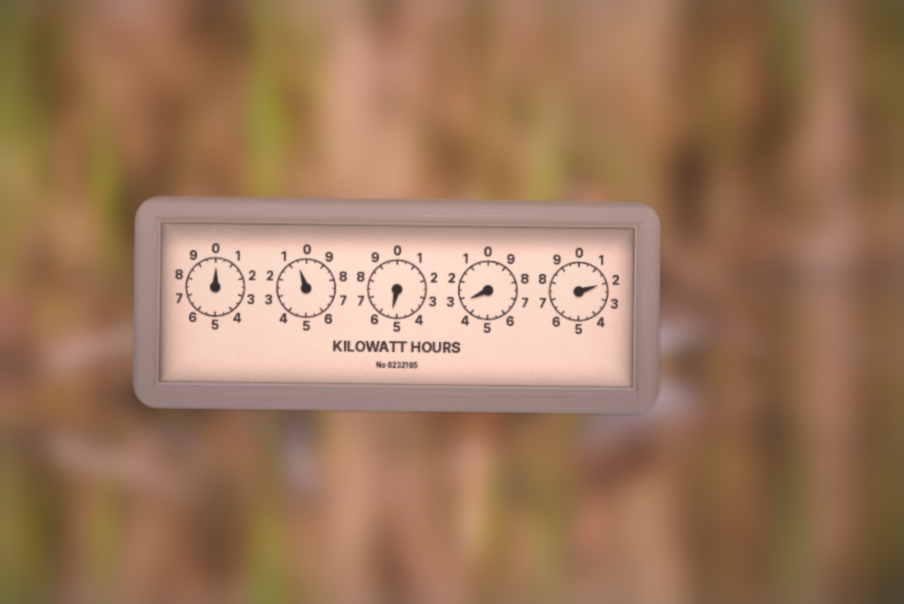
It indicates 532 kWh
